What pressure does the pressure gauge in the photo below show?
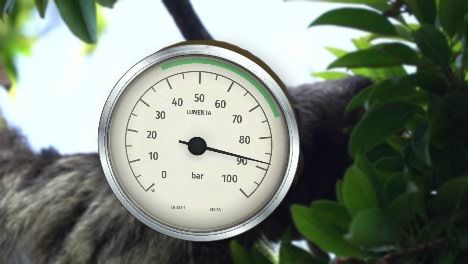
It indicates 87.5 bar
